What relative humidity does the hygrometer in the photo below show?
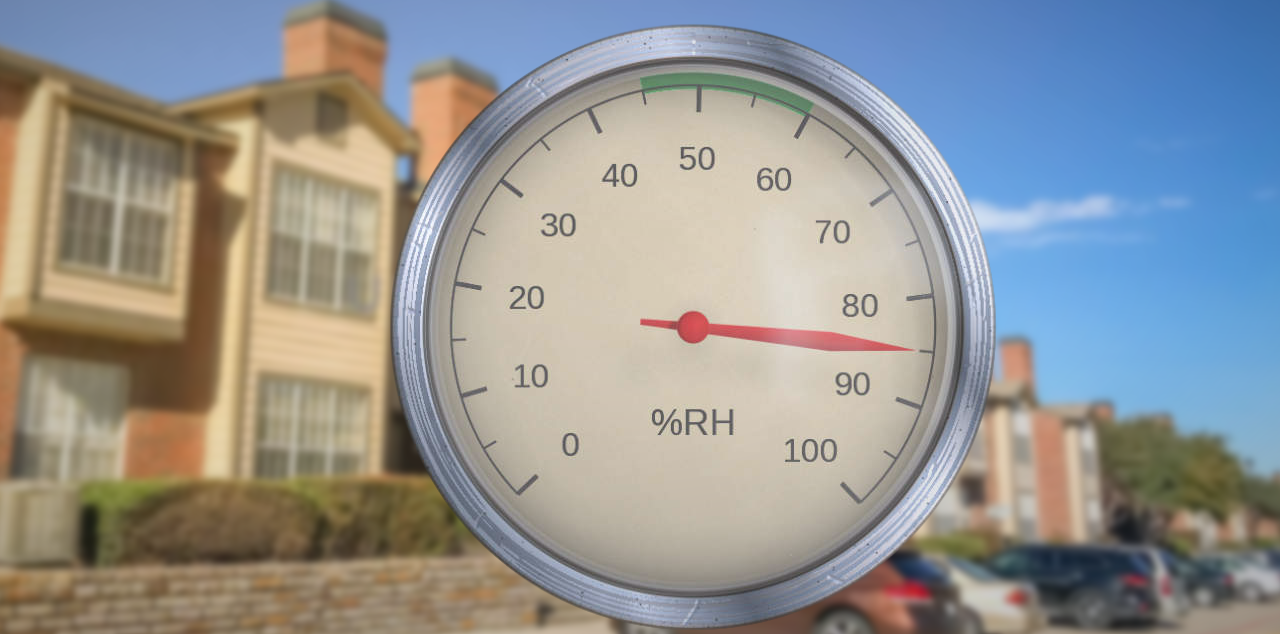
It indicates 85 %
